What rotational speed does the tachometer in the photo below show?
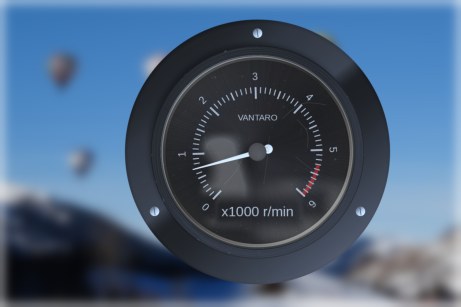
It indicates 700 rpm
